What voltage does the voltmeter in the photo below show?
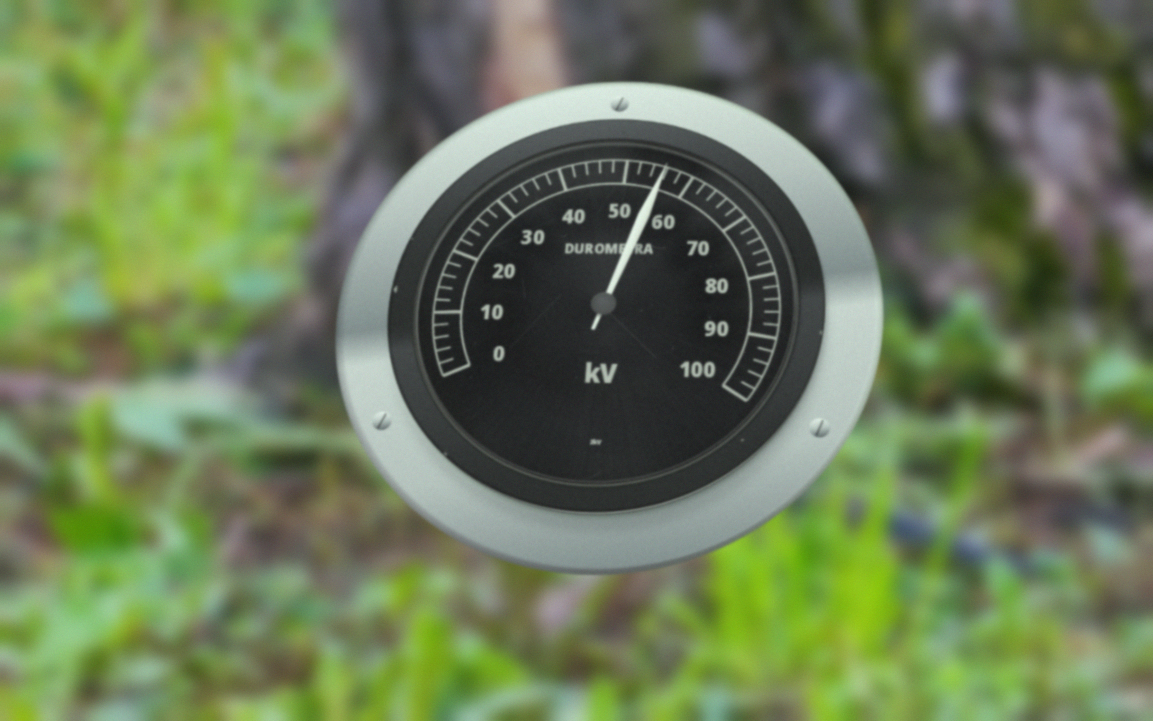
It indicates 56 kV
